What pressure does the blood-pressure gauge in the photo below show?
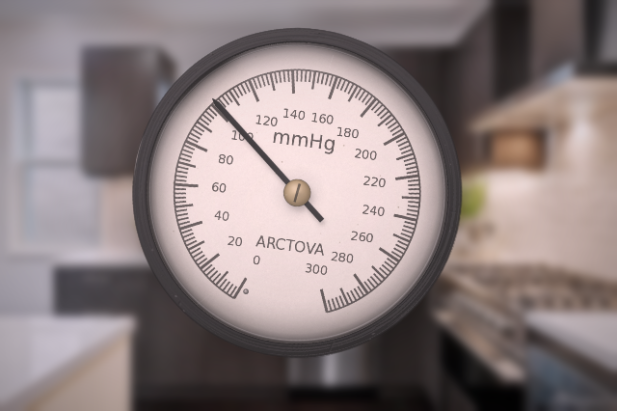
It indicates 102 mmHg
